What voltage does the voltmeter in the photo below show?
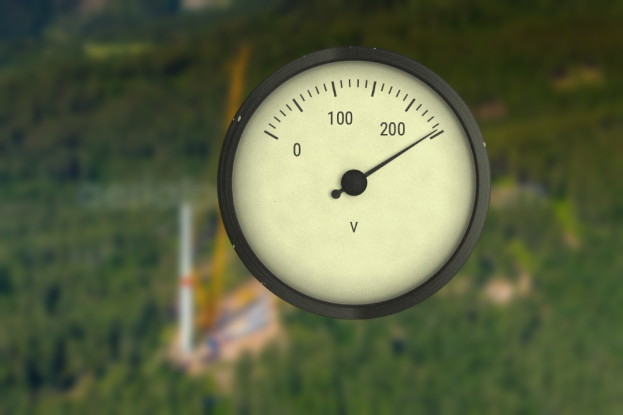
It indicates 245 V
